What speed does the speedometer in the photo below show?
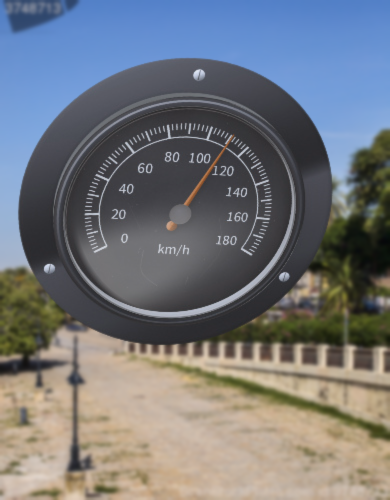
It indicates 110 km/h
